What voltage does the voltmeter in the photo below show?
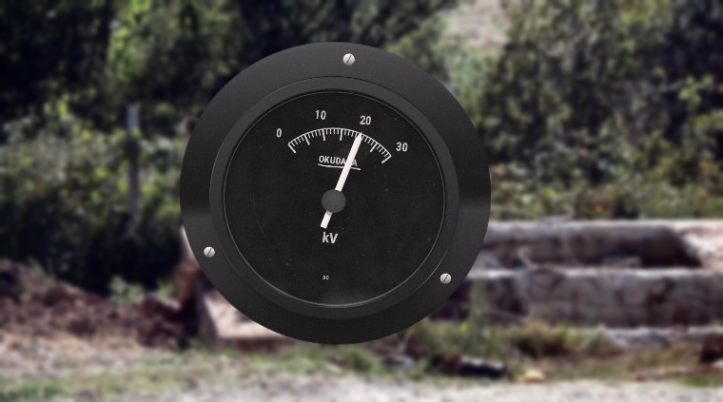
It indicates 20 kV
